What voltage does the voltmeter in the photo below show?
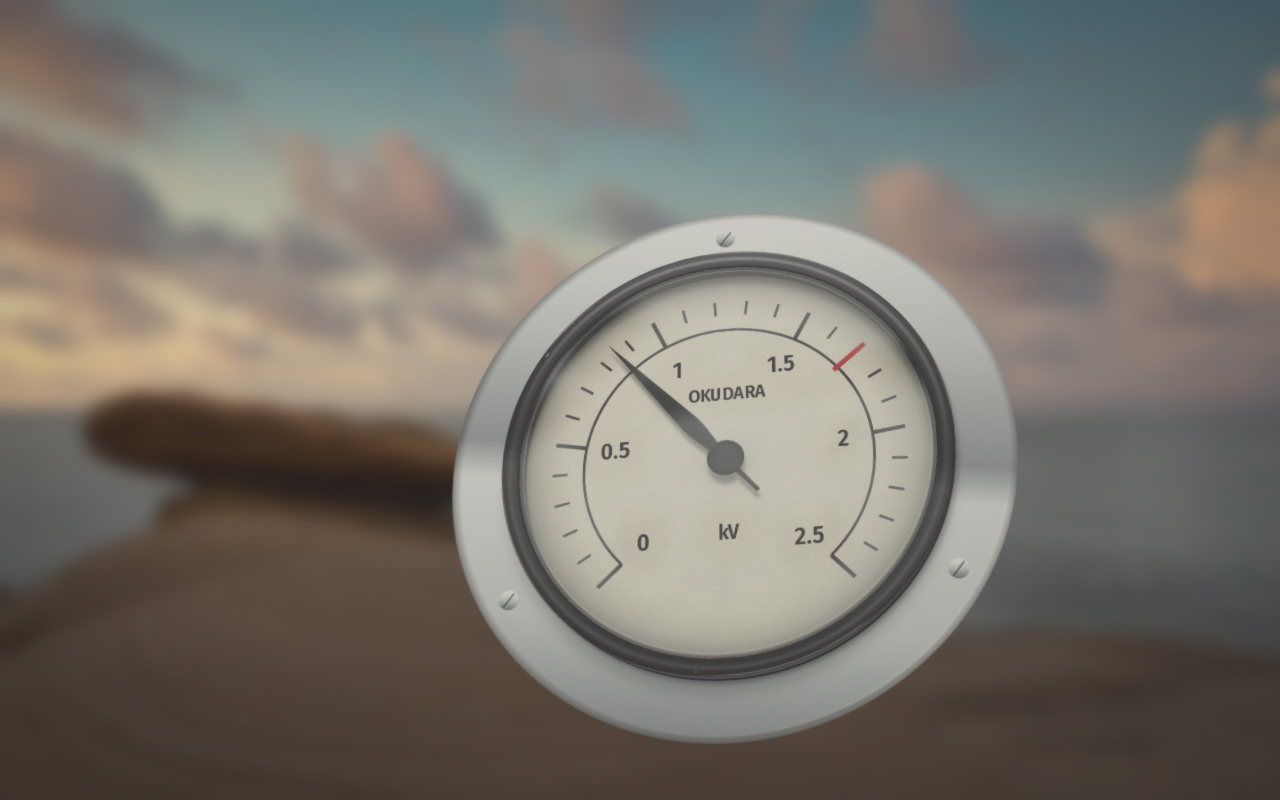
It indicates 0.85 kV
